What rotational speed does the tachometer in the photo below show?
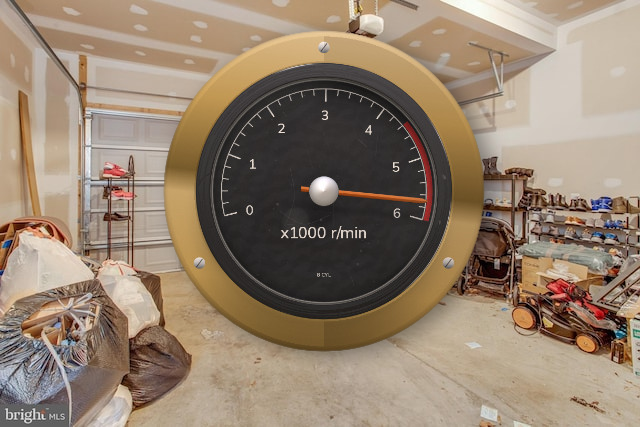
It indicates 5700 rpm
